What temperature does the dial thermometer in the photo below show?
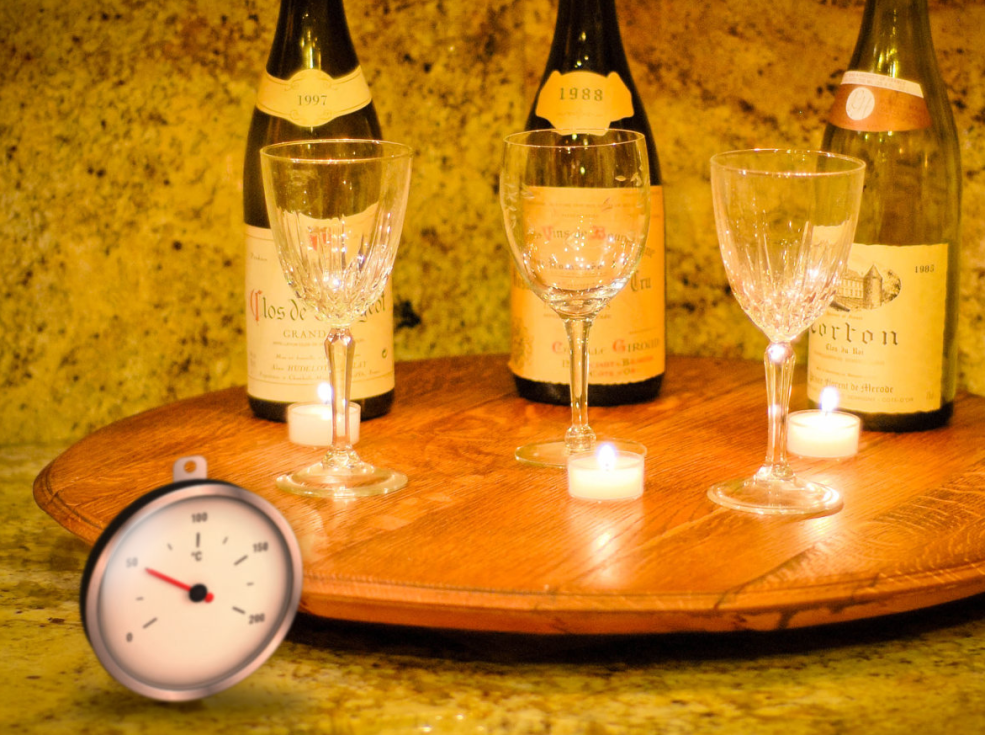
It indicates 50 °C
